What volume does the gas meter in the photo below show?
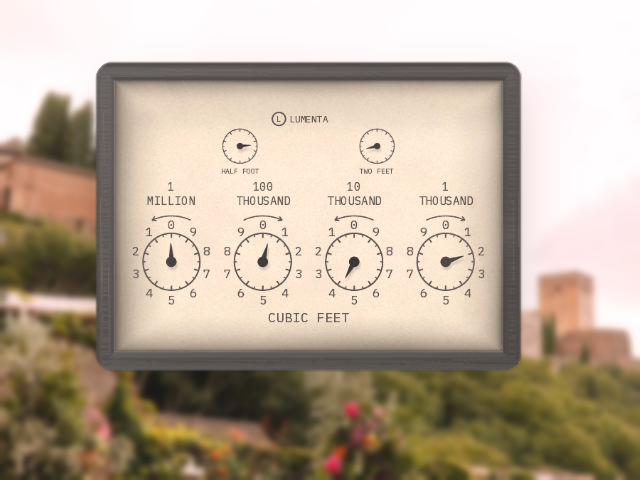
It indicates 4200 ft³
